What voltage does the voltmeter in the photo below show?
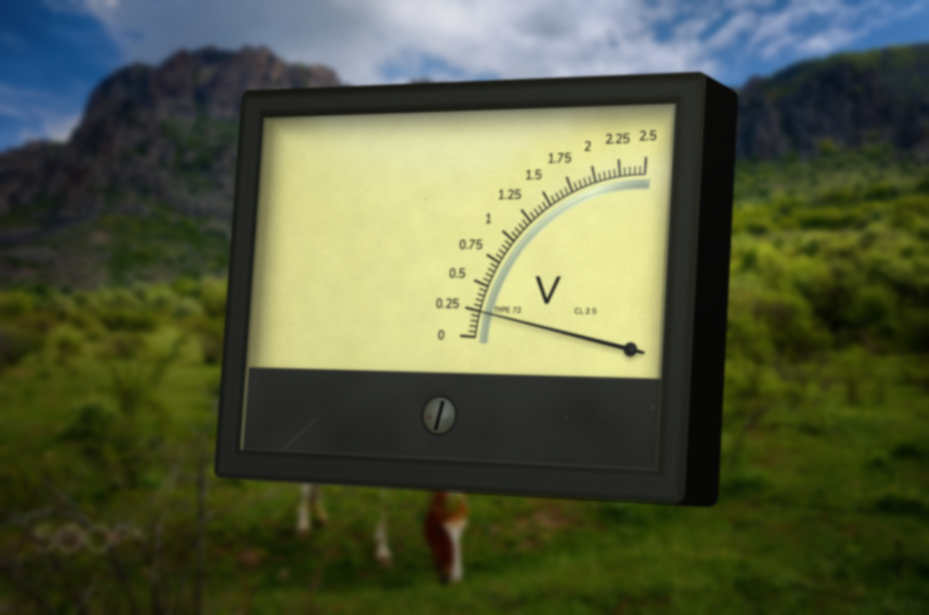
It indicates 0.25 V
